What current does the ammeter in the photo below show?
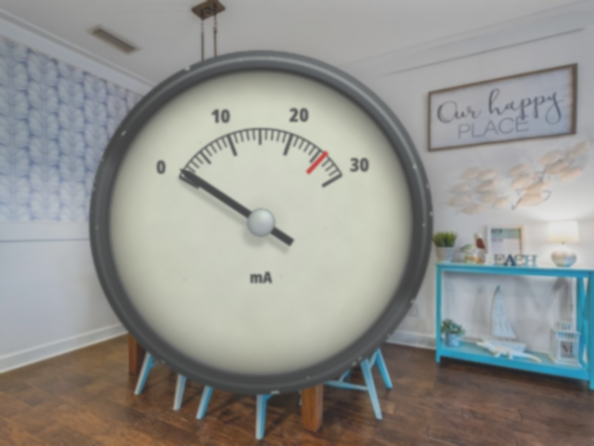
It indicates 1 mA
